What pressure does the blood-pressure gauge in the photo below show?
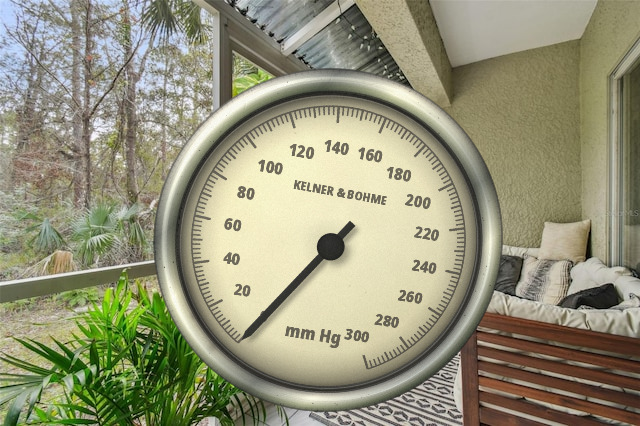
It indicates 0 mmHg
